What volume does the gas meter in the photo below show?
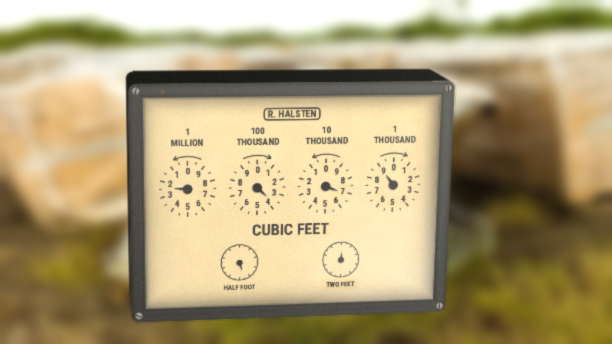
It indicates 236900 ft³
